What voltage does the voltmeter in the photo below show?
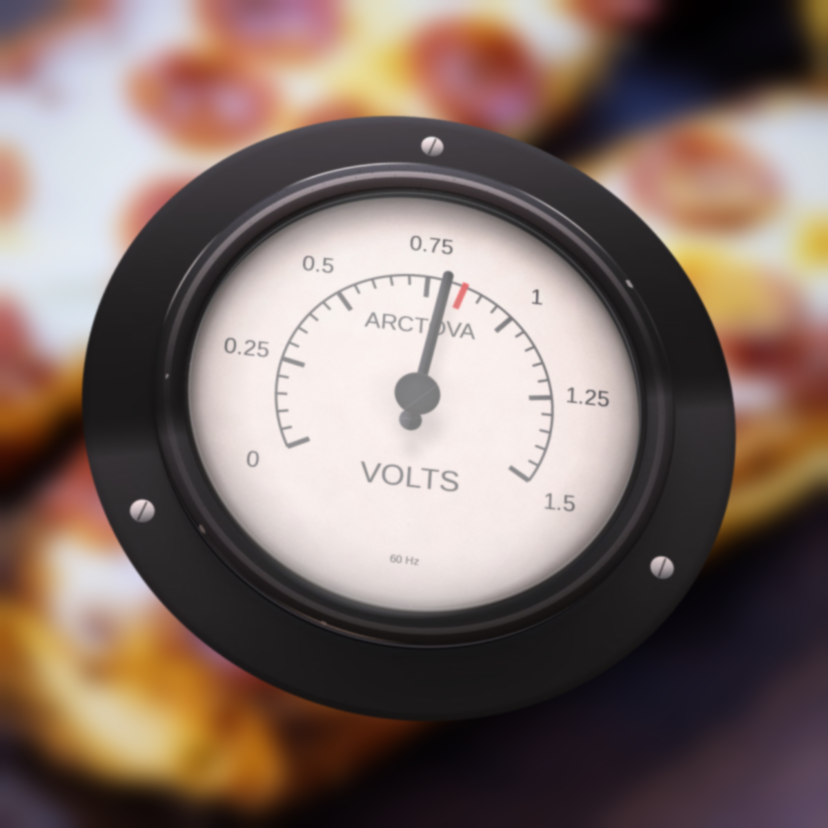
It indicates 0.8 V
